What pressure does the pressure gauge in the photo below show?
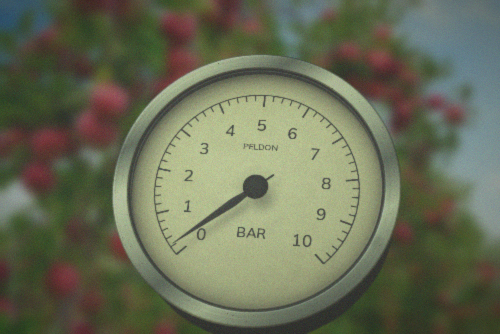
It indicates 0.2 bar
